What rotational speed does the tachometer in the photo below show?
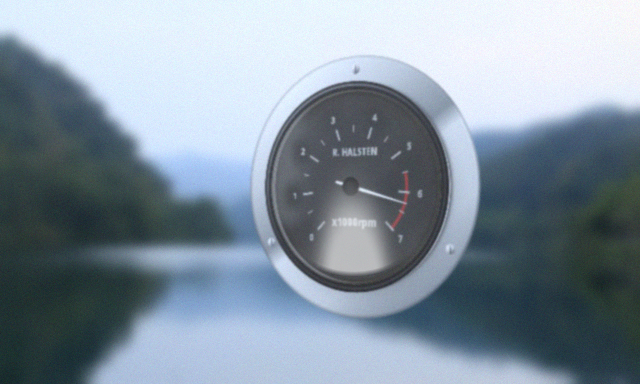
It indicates 6250 rpm
